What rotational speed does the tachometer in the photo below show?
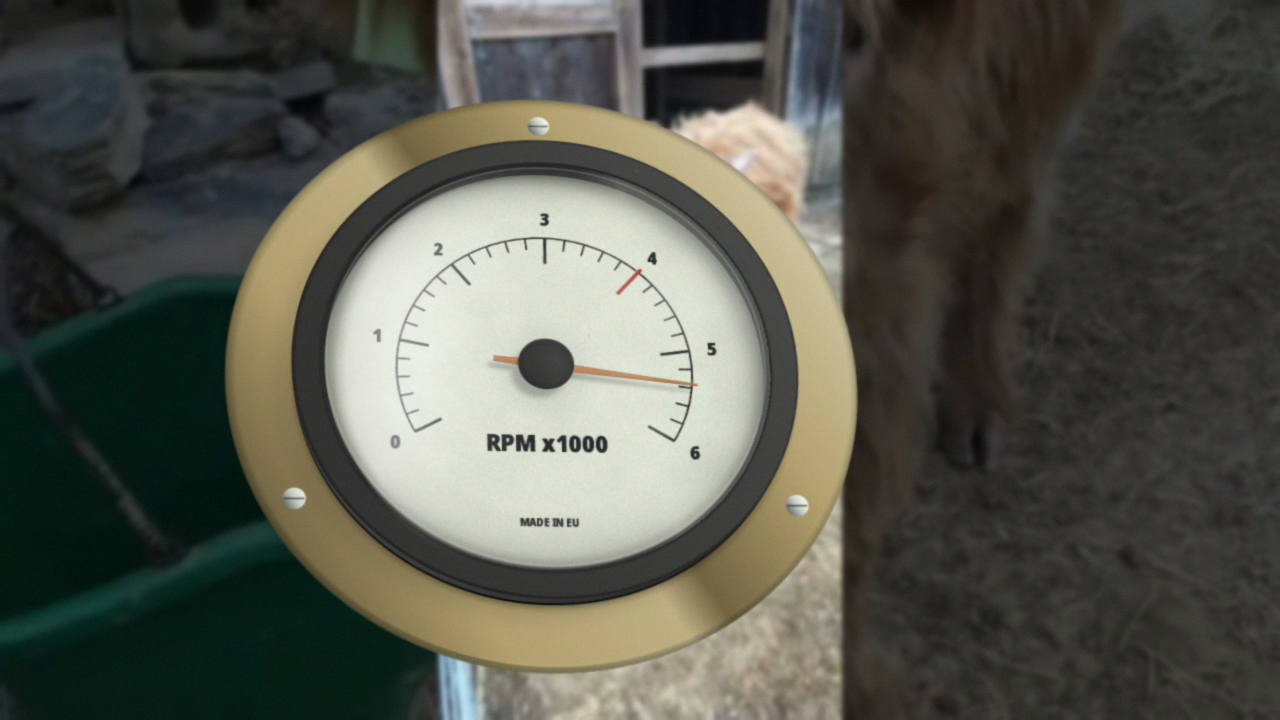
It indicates 5400 rpm
